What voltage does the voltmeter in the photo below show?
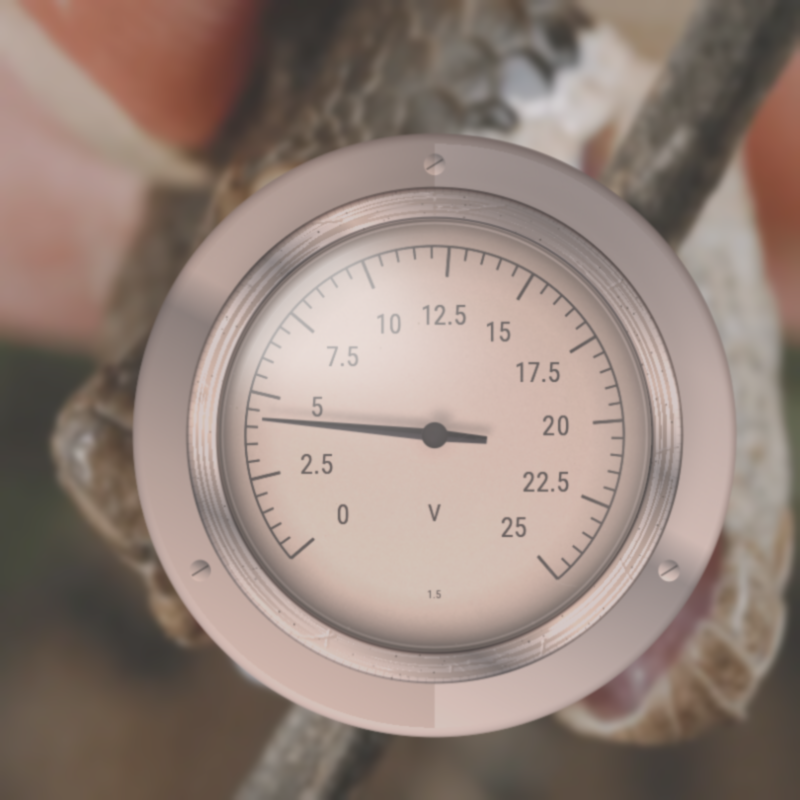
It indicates 4.25 V
